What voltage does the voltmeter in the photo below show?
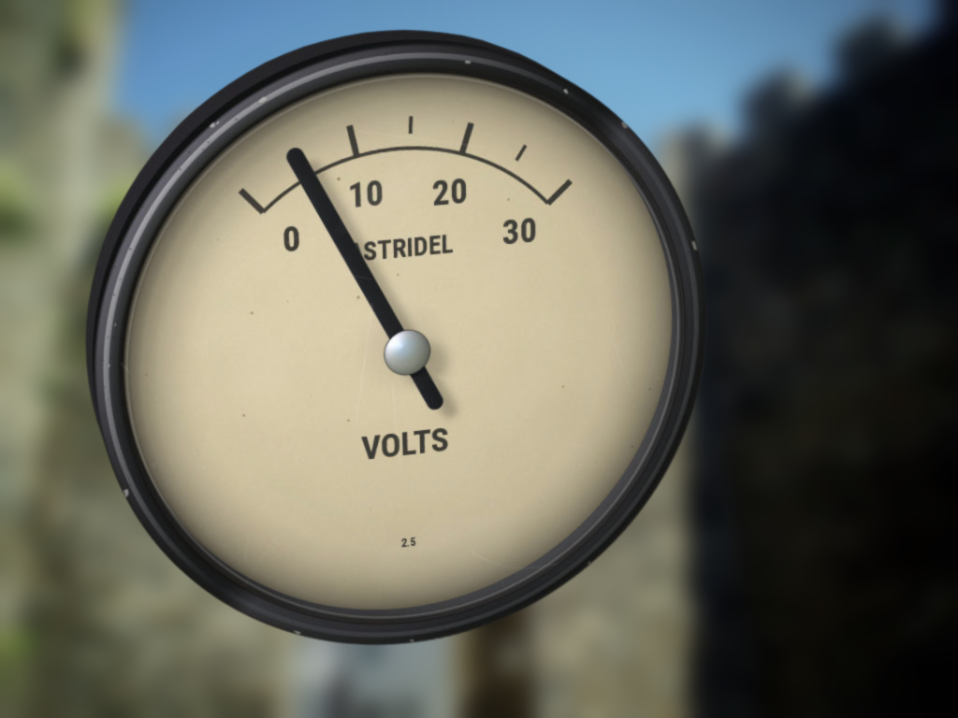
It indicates 5 V
